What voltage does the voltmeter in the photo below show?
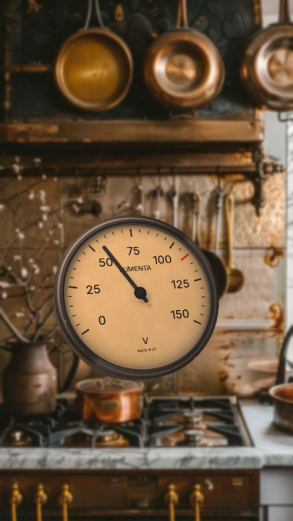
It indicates 55 V
